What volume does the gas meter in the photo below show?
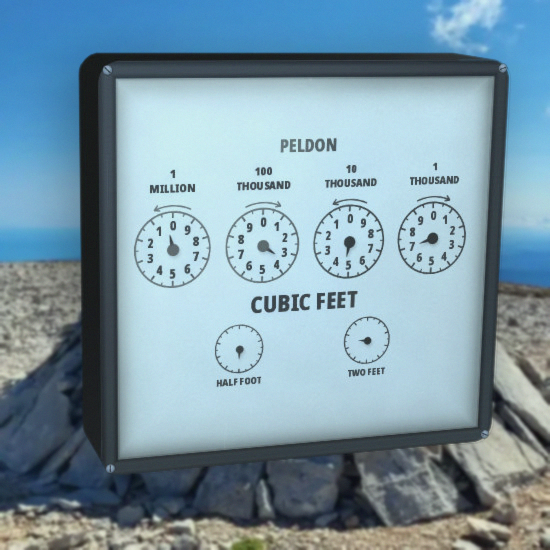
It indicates 34700 ft³
